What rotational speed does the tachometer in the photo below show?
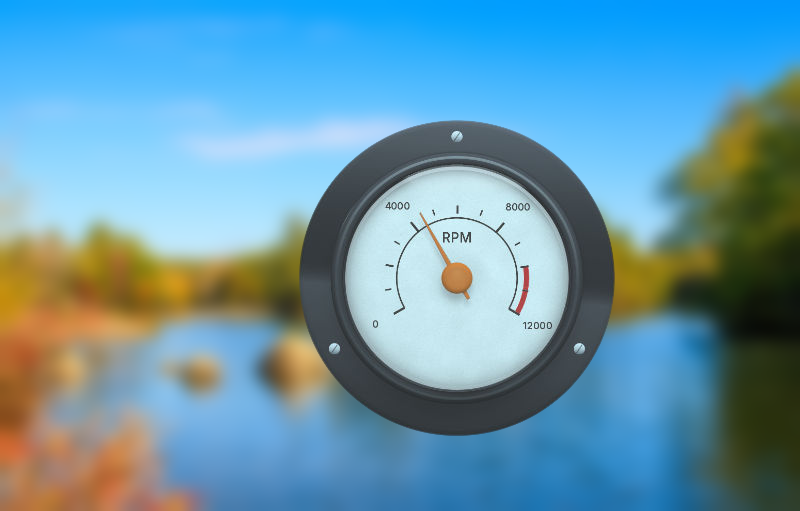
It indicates 4500 rpm
